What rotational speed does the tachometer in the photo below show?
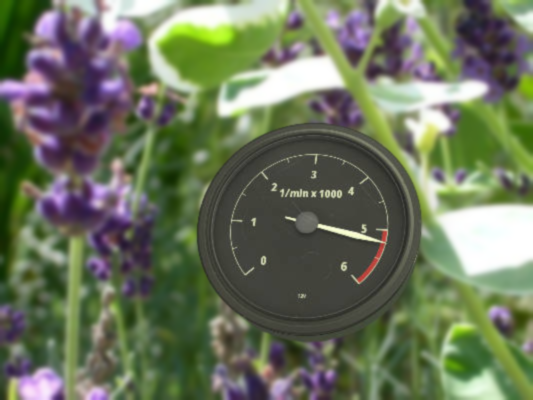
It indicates 5250 rpm
